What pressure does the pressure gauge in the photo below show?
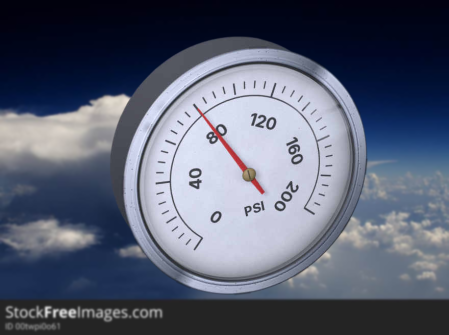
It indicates 80 psi
